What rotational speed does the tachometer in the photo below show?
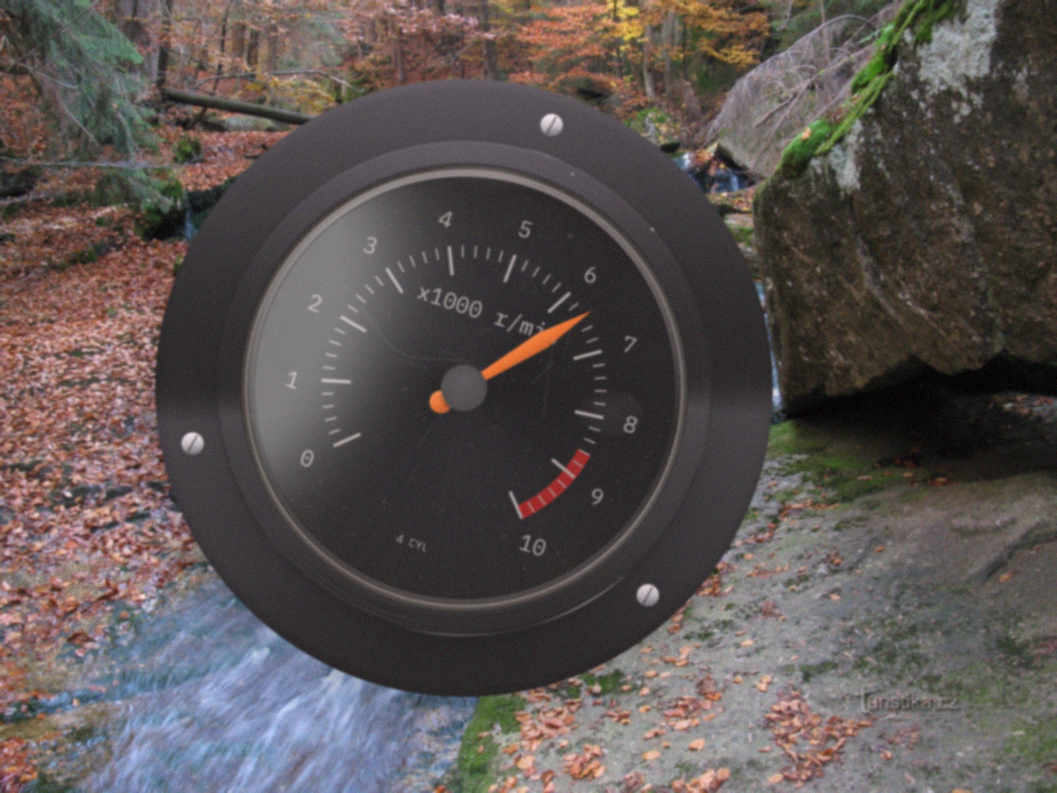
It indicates 6400 rpm
